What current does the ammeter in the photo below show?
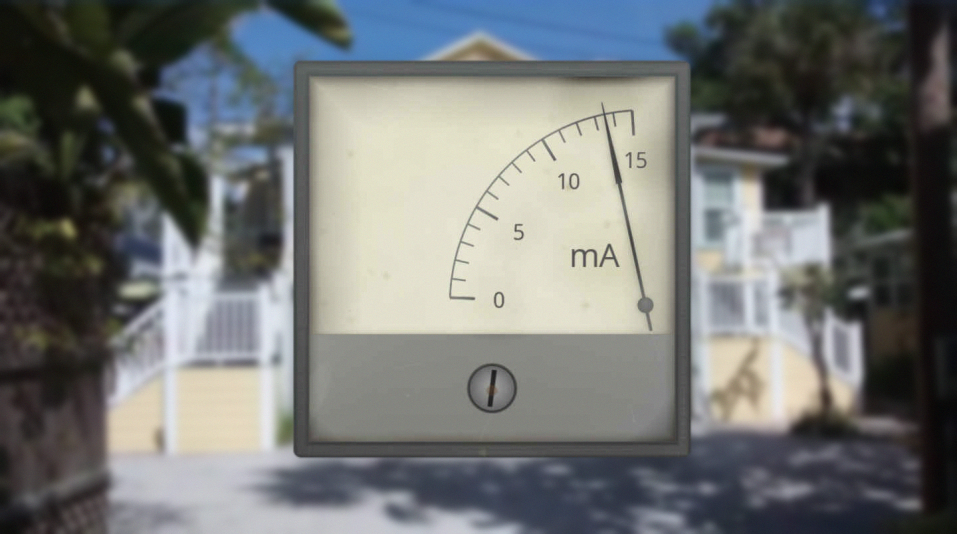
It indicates 13.5 mA
